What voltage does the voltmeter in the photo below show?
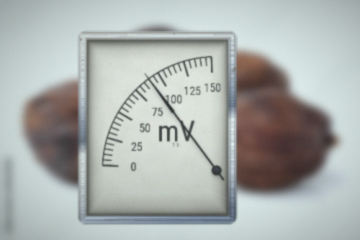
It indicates 90 mV
